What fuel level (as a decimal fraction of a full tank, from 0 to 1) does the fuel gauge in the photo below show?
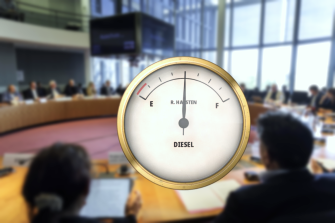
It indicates 0.5
